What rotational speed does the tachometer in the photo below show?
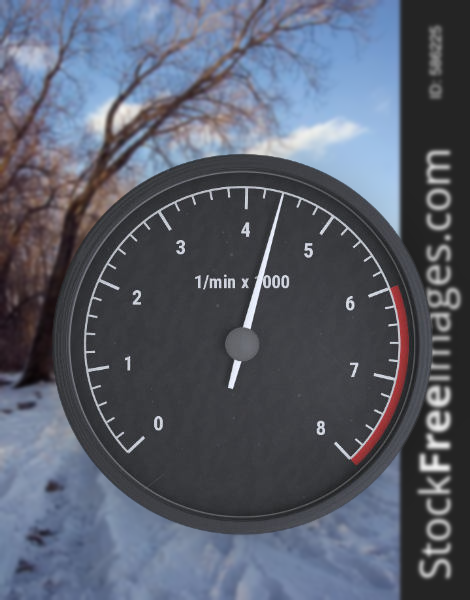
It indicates 4400 rpm
